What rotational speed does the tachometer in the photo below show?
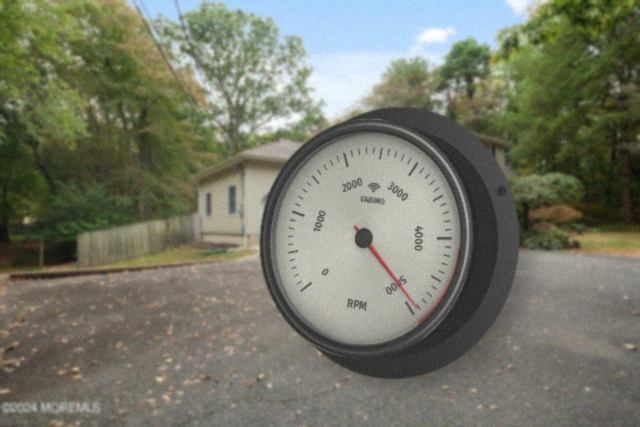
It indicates 4900 rpm
